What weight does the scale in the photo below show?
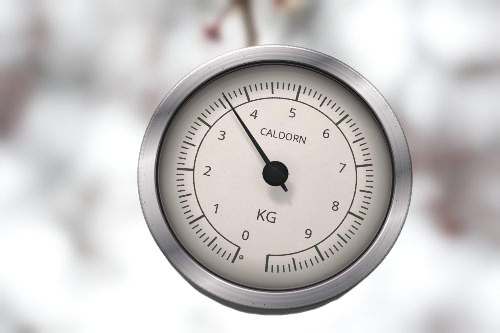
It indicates 3.6 kg
